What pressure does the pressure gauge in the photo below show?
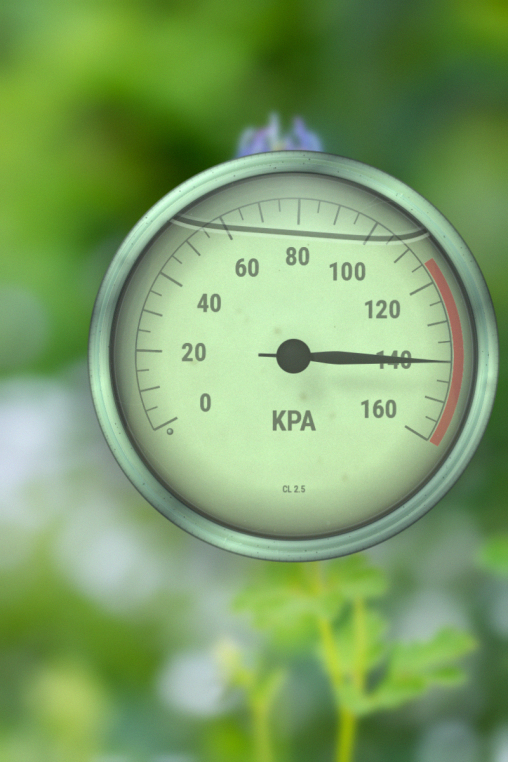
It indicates 140 kPa
